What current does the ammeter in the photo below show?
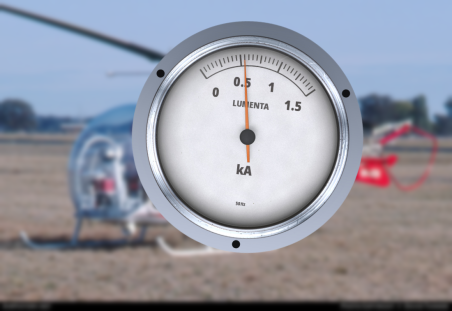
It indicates 0.55 kA
